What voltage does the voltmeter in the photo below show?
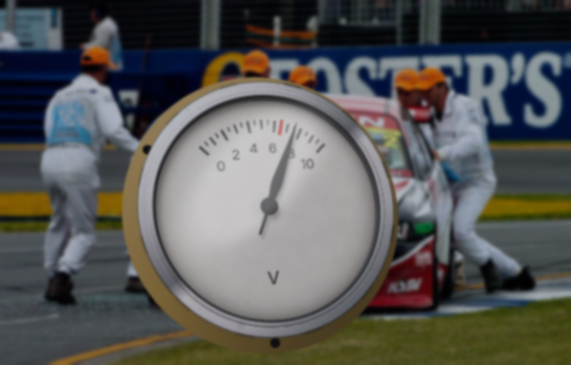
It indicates 7.5 V
